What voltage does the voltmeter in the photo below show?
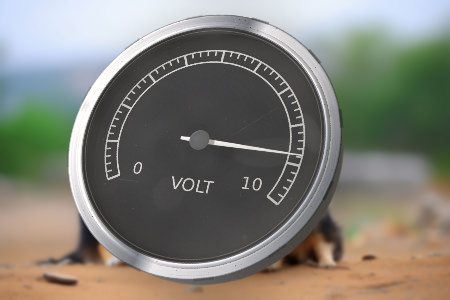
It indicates 8.8 V
